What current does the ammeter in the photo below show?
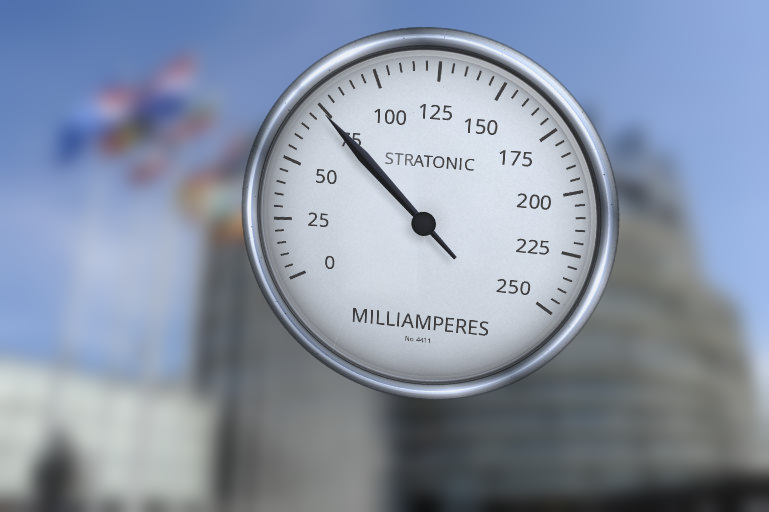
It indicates 75 mA
